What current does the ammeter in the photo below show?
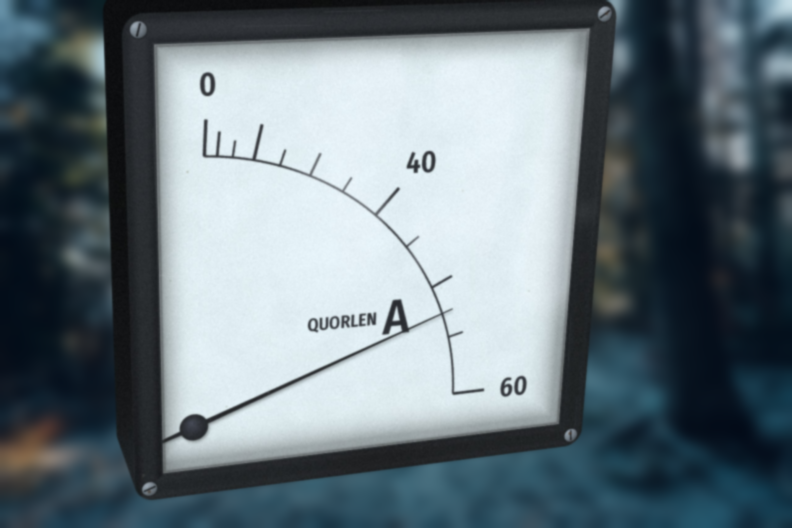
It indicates 52.5 A
